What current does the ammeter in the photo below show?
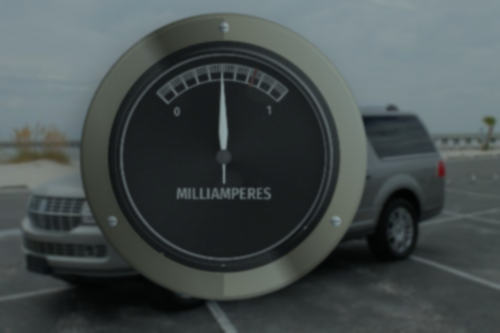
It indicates 0.5 mA
